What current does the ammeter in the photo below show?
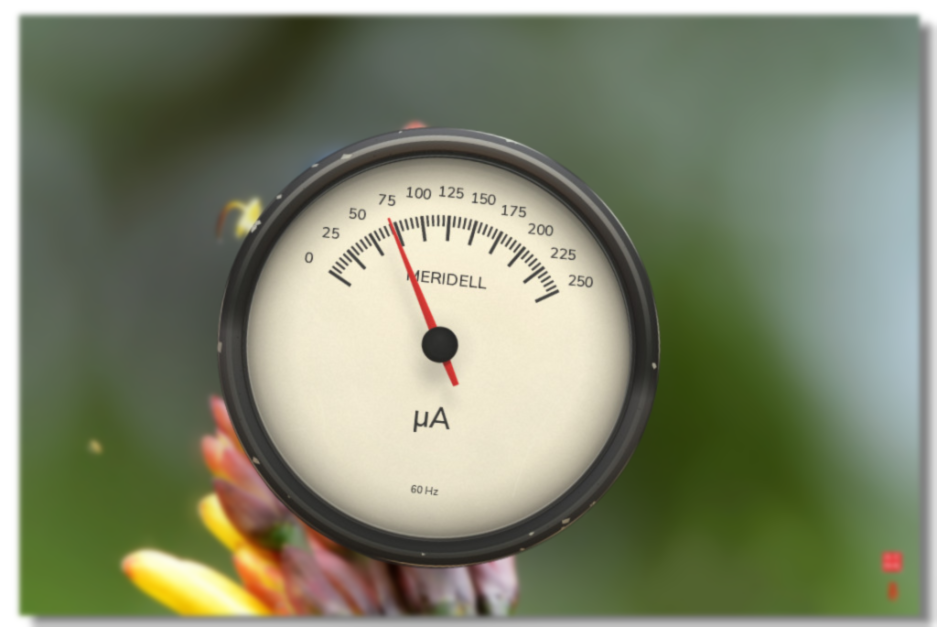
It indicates 70 µA
